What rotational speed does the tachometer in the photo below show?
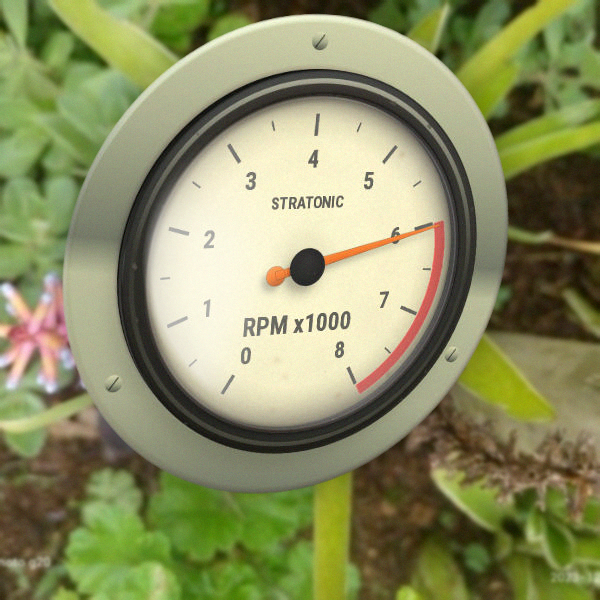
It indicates 6000 rpm
